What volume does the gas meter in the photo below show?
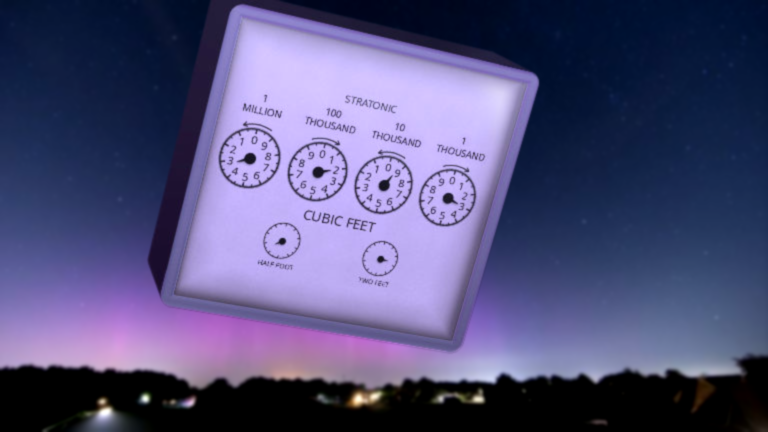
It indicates 319300 ft³
